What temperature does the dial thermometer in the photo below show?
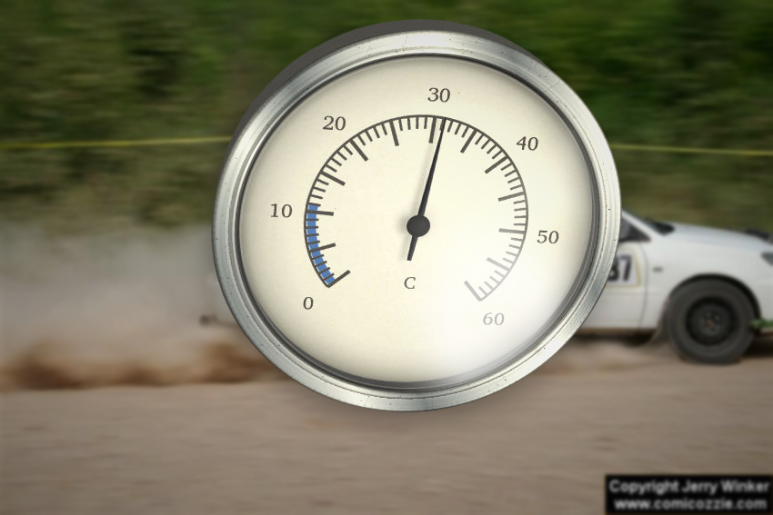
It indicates 31 °C
